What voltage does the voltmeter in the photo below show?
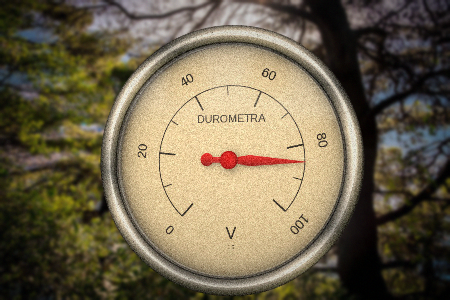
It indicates 85 V
